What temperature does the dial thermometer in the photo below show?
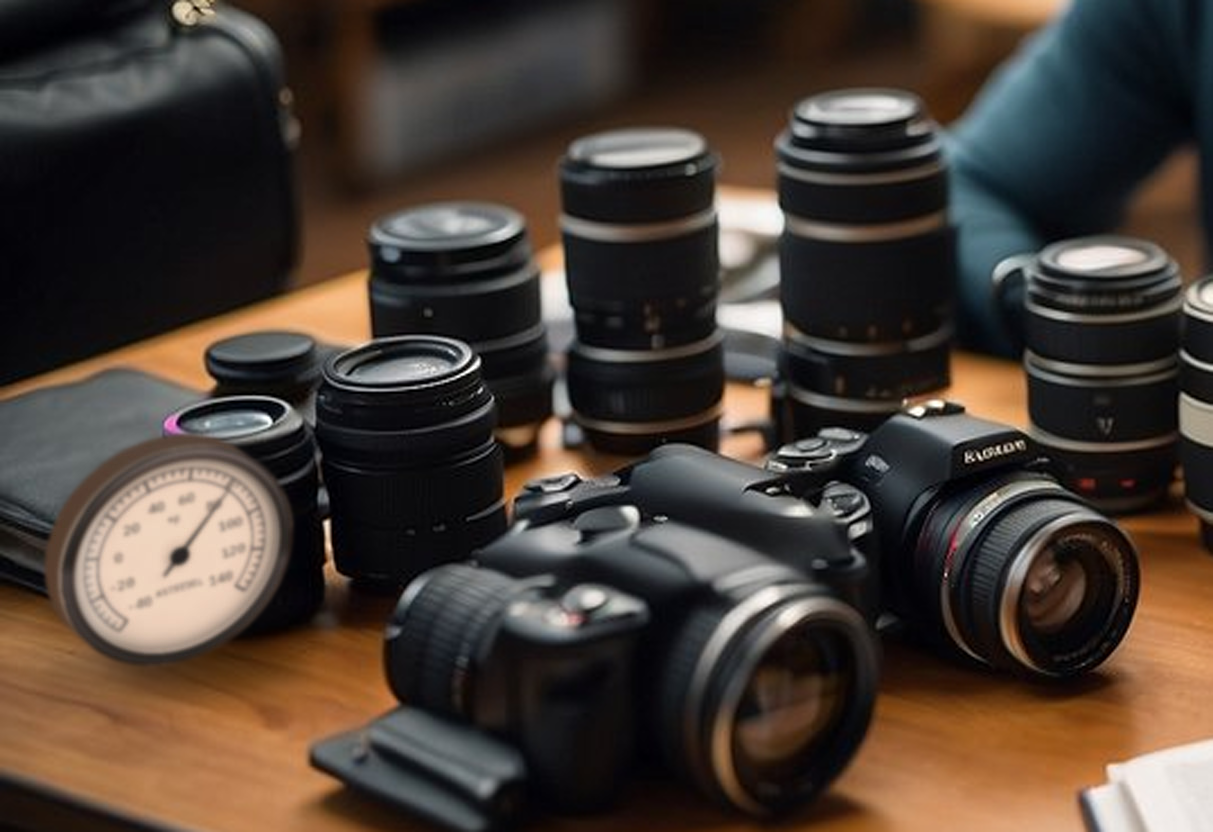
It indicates 80 °F
